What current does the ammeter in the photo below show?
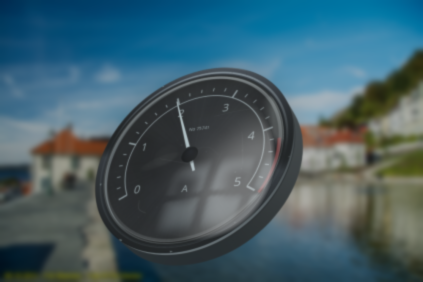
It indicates 2 A
